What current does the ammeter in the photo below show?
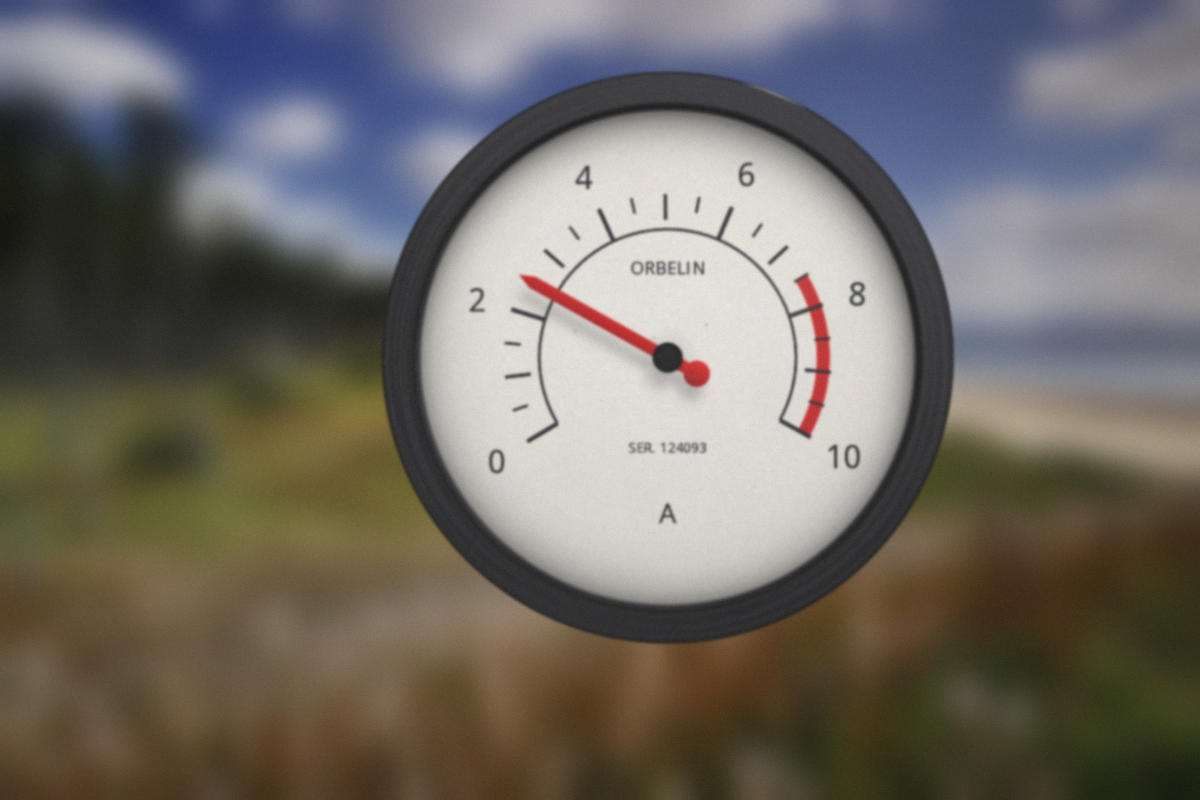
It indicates 2.5 A
